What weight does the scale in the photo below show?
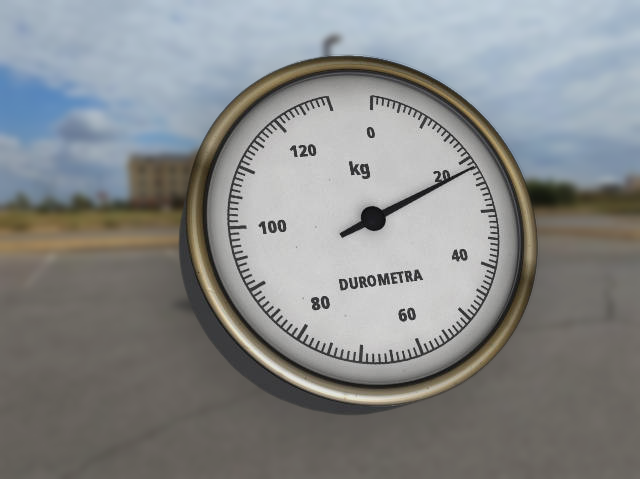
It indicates 22 kg
